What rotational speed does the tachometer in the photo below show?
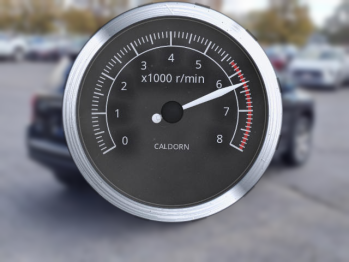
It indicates 6300 rpm
